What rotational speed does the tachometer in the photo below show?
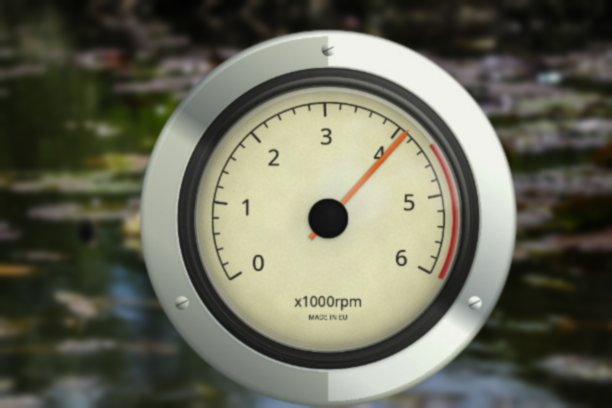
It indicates 4100 rpm
